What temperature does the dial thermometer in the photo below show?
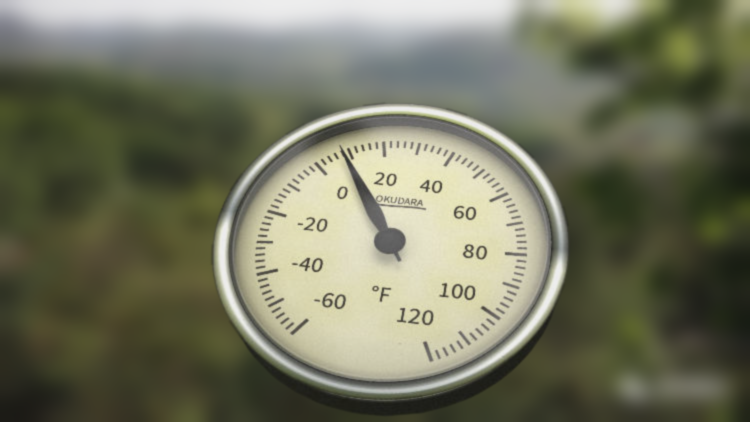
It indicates 8 °F
